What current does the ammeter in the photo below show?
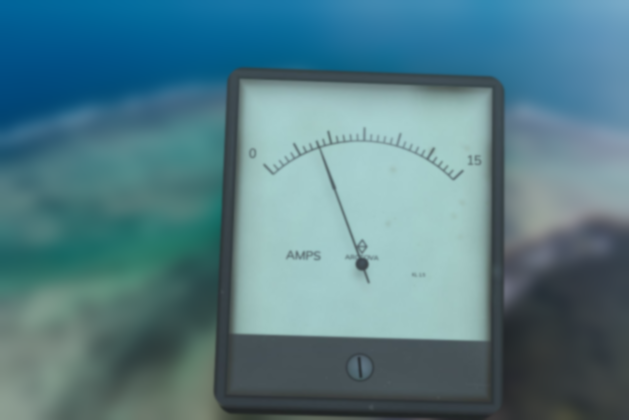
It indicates 4 A
